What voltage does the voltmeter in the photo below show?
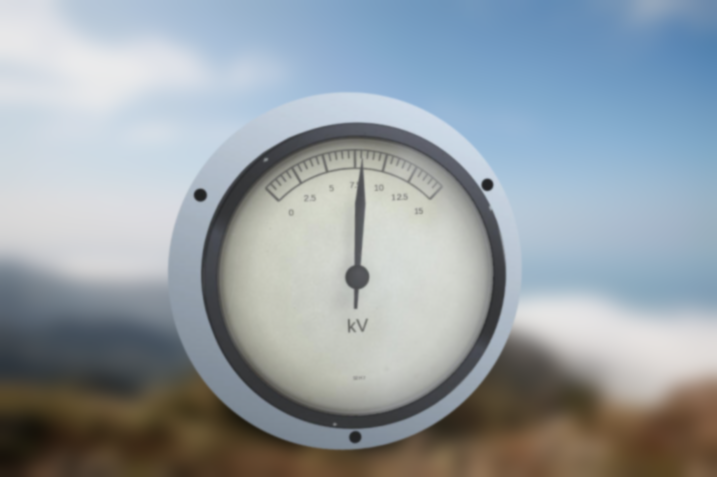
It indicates 8 kV
